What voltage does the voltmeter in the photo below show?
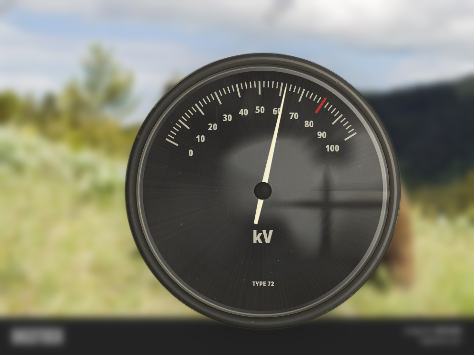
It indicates 62 kV
